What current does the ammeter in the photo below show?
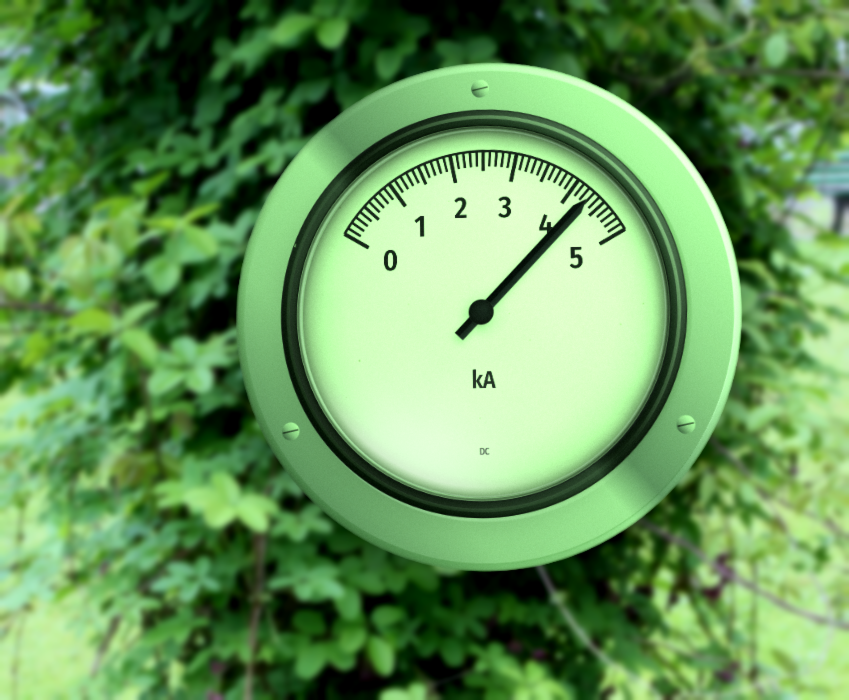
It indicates 4.3 kA
